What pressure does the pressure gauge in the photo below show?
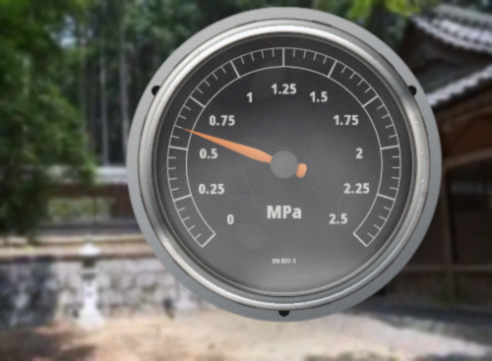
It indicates 0.6 MPa
